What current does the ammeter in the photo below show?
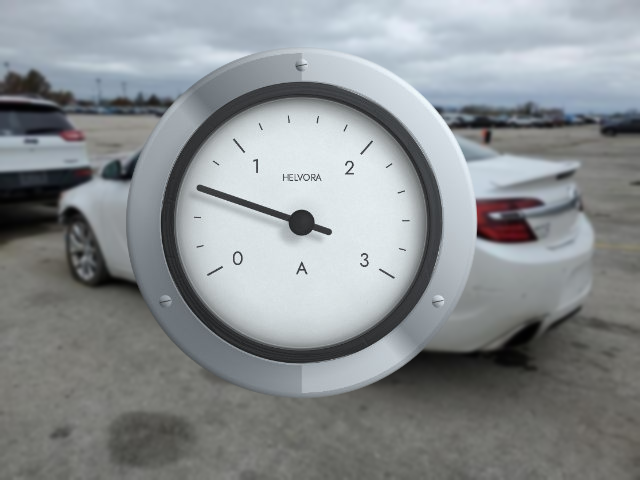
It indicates 0.6 A
